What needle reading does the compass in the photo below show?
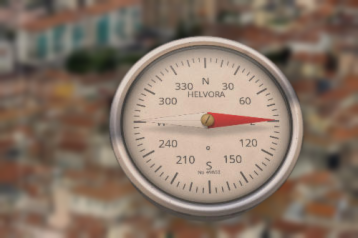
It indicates 90 °
